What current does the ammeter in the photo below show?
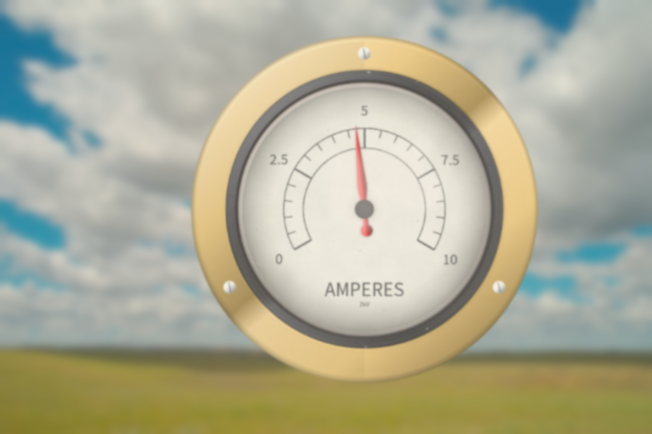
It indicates 4.75 A
